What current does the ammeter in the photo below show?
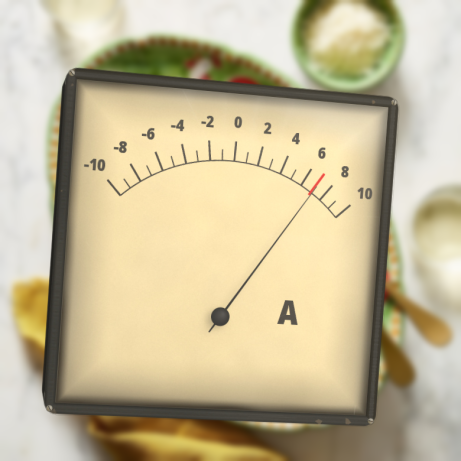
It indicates 7 A
